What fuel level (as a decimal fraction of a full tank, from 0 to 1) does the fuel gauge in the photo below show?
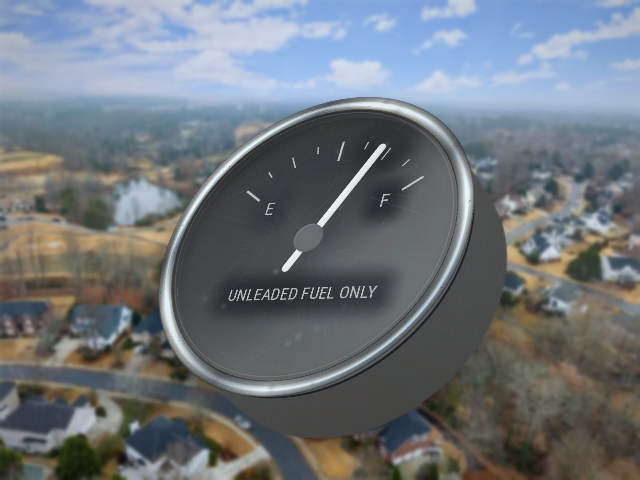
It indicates 0.75
